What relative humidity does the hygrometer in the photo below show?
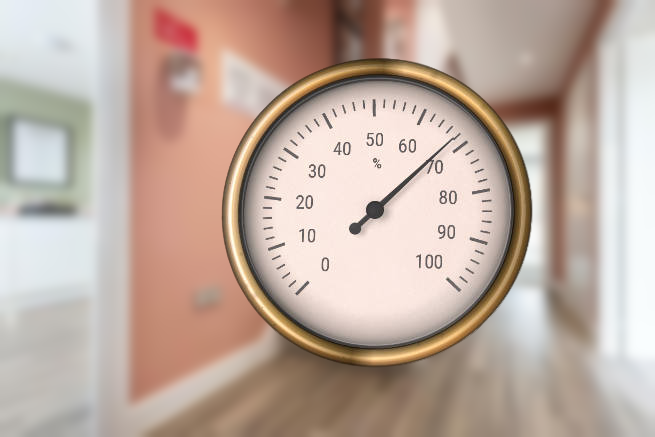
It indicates 68 %
